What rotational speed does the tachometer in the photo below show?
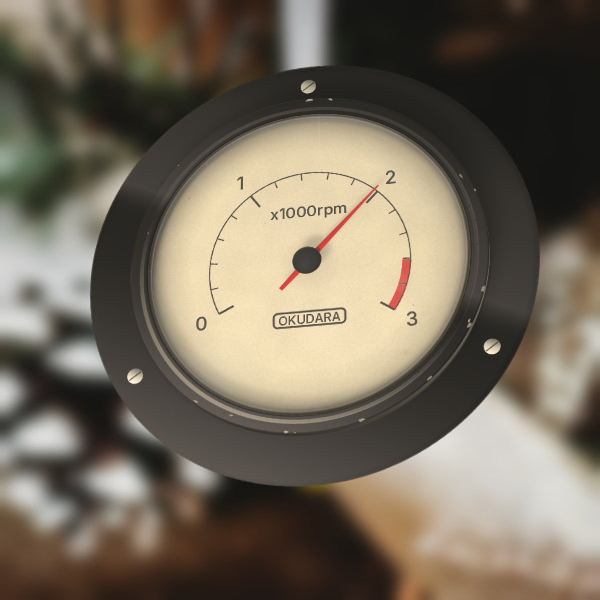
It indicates 2000 rpm
